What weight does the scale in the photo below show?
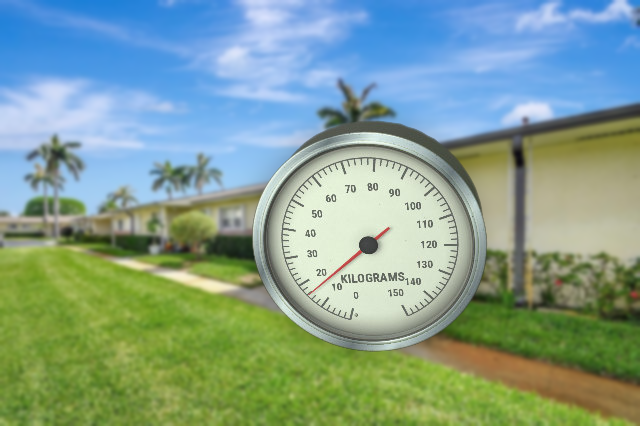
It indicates 16 kg
